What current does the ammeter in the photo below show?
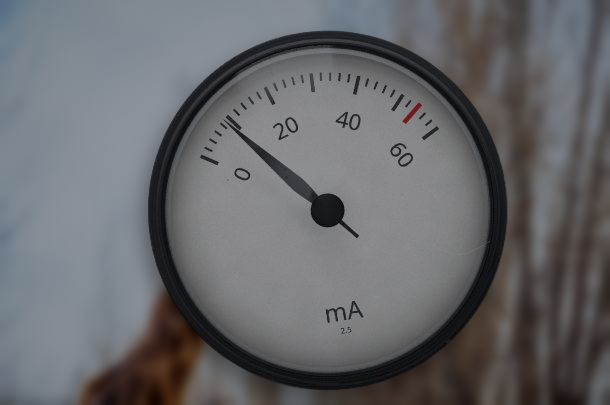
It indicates 9 mA
